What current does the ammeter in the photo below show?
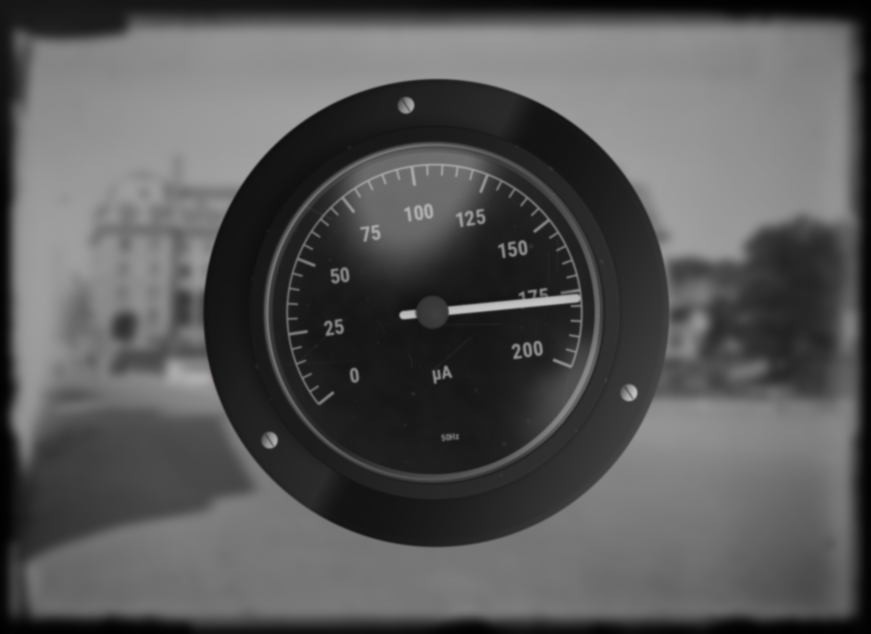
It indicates 177.5 µA
